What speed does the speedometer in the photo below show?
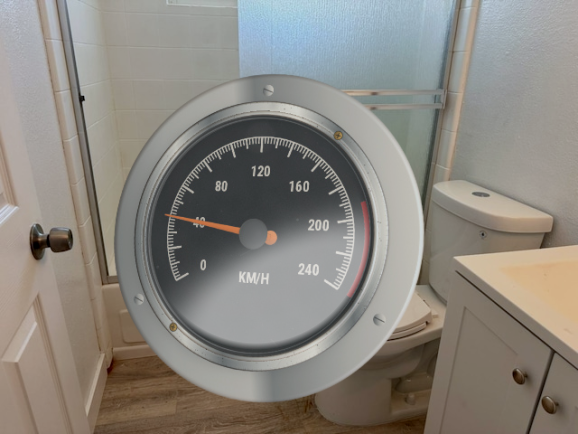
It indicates 40 km/h
